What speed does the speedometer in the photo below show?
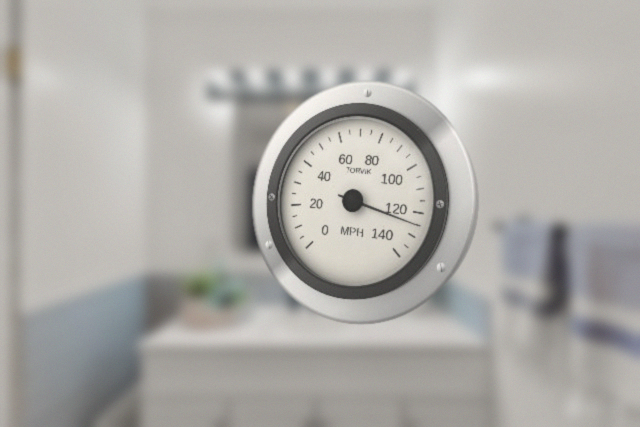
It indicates 125 mph
